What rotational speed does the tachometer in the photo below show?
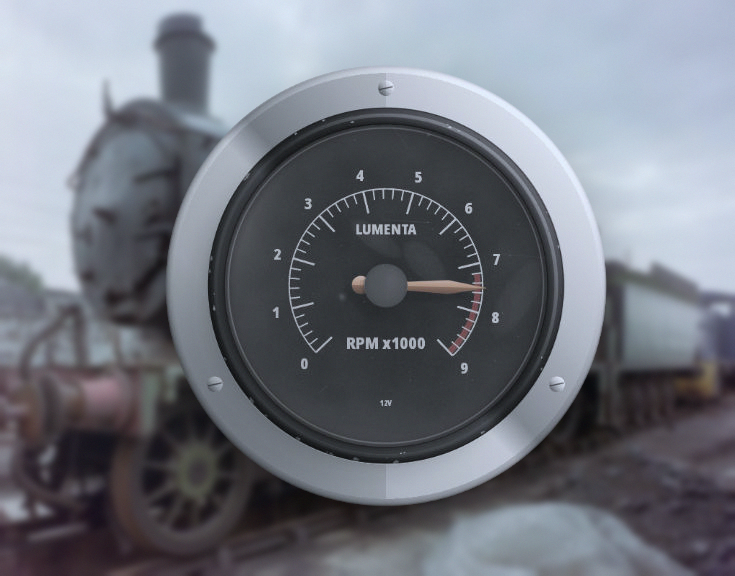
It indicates 7500 rpm
